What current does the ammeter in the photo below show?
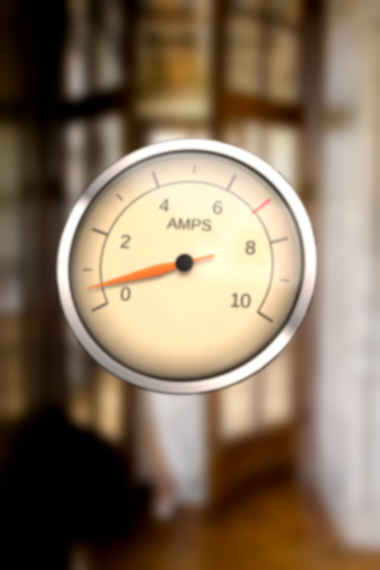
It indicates 0.5 A
